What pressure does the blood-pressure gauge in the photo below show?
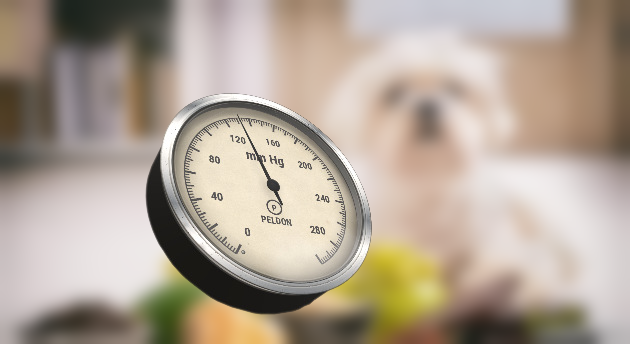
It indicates 130 mmHg
